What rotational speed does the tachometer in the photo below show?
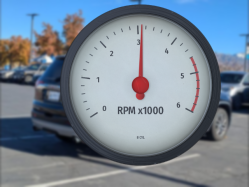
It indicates 3100 rpm
